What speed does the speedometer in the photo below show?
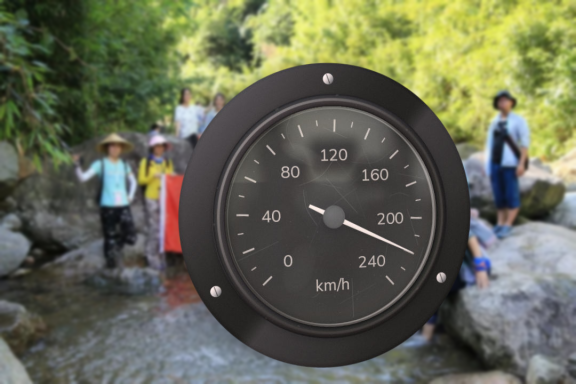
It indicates 220 km/h
